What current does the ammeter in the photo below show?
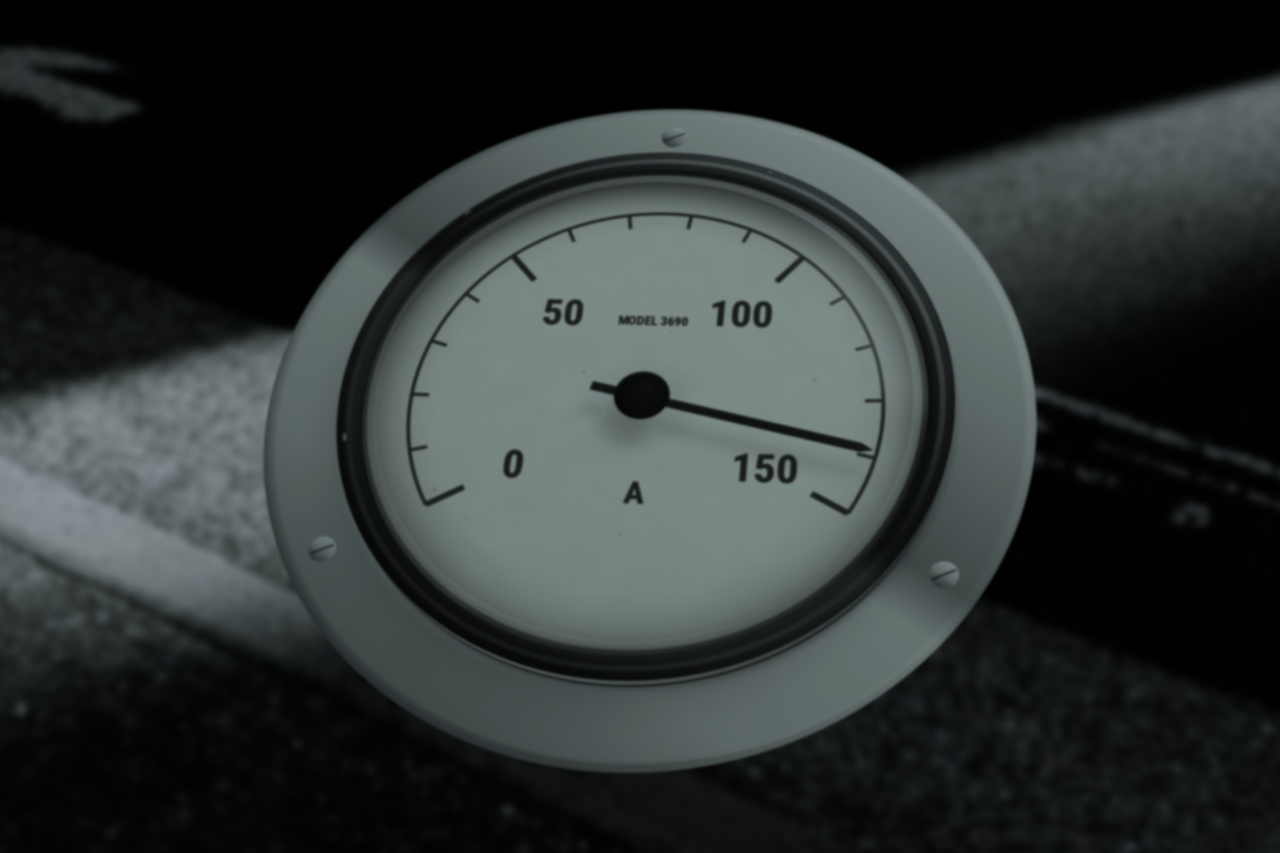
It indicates 140 A
